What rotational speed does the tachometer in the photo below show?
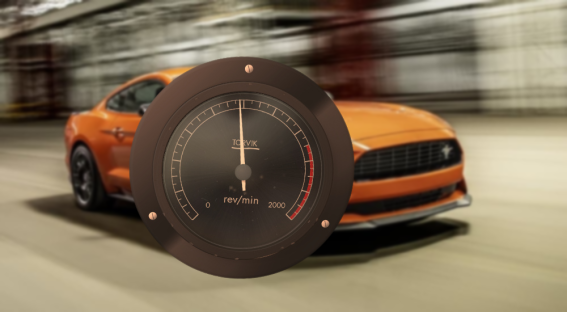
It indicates 975 rpm
